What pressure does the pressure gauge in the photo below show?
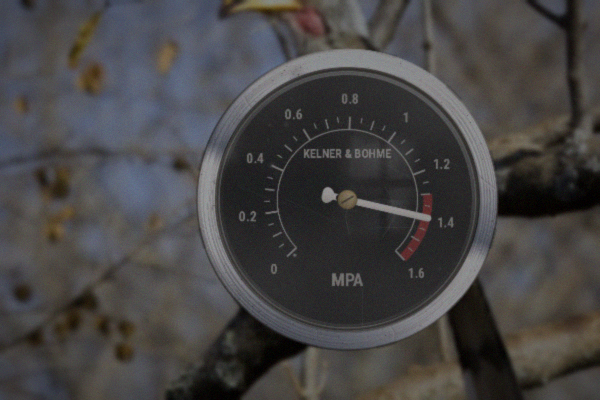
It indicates 1.4 MPa
